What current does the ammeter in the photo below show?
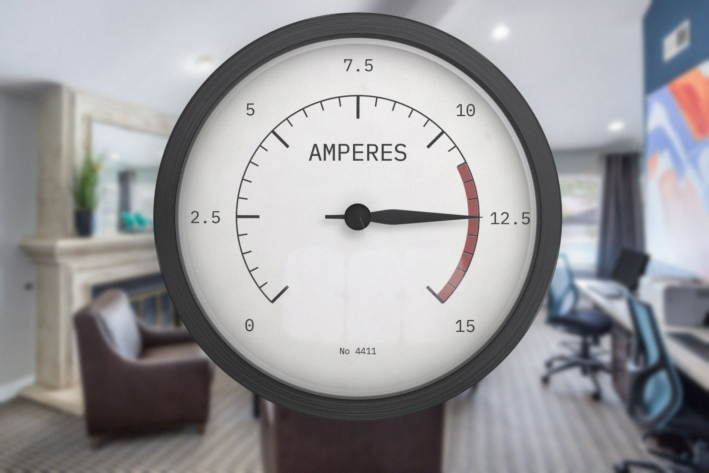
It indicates 12.5 A
